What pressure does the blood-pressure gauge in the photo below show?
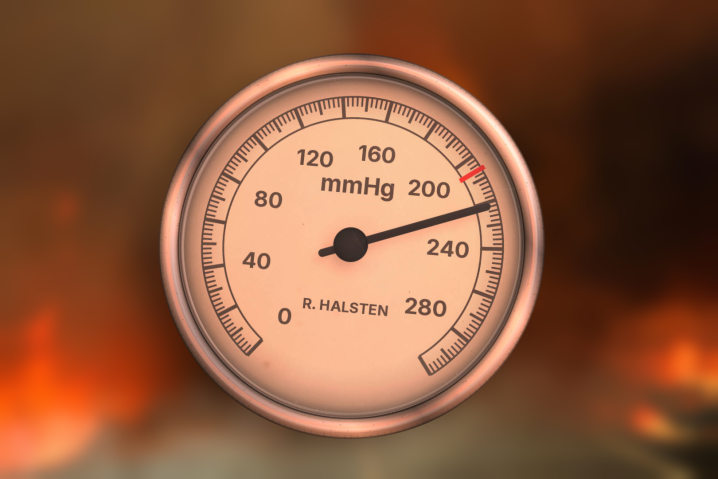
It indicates 222 mmHg
